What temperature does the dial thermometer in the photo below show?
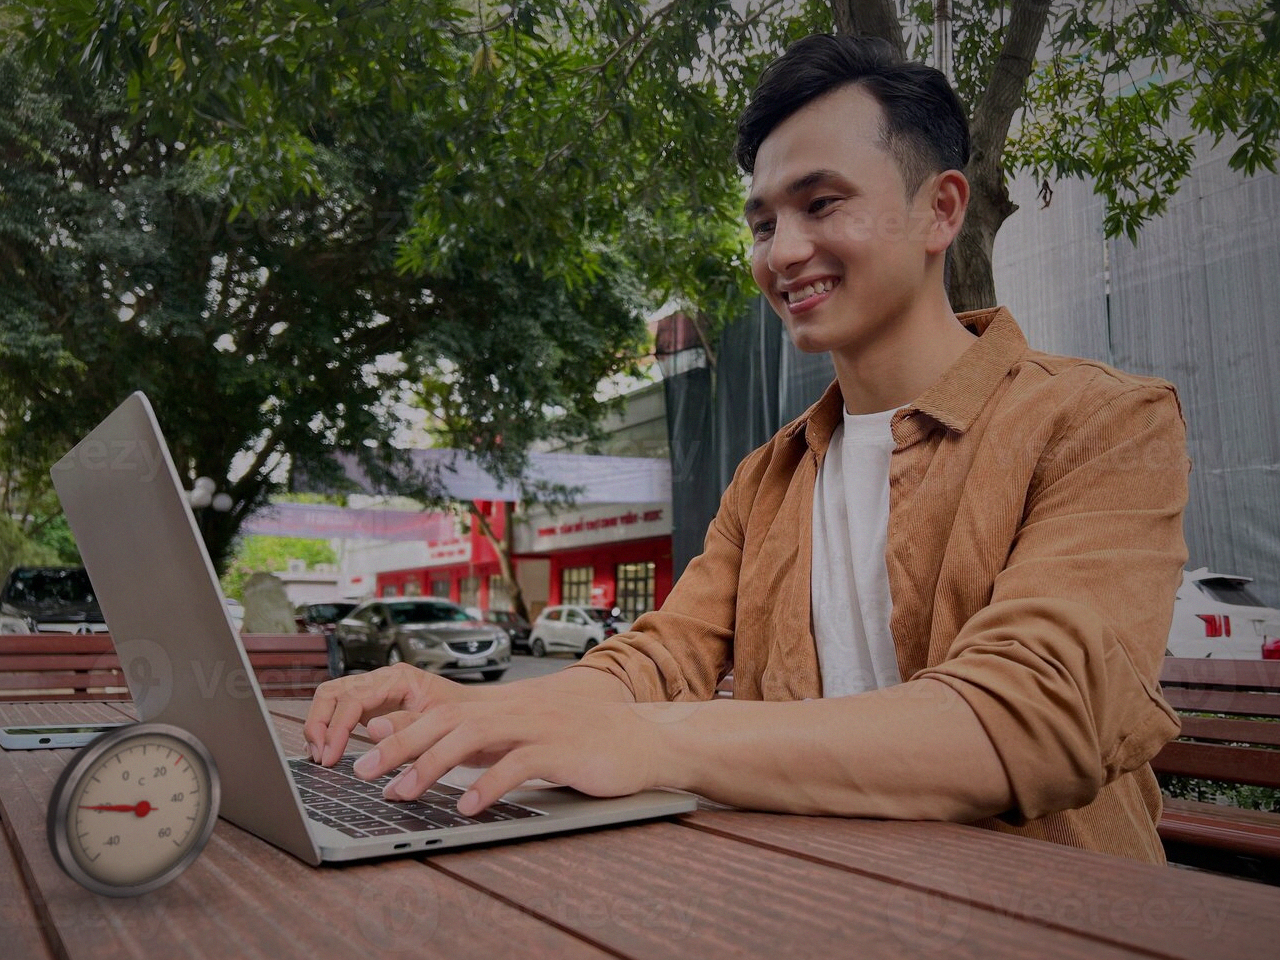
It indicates -20 °C
